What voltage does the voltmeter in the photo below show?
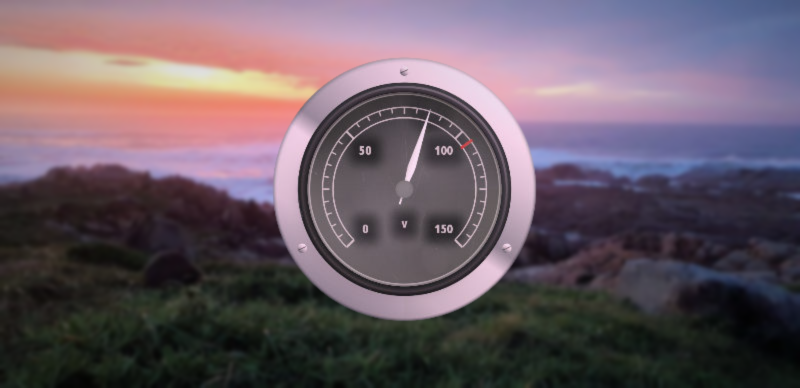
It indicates 85 V
